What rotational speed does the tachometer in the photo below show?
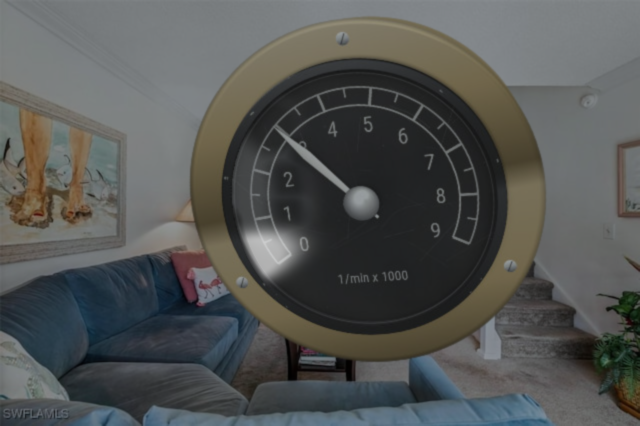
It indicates 3000 rpm
